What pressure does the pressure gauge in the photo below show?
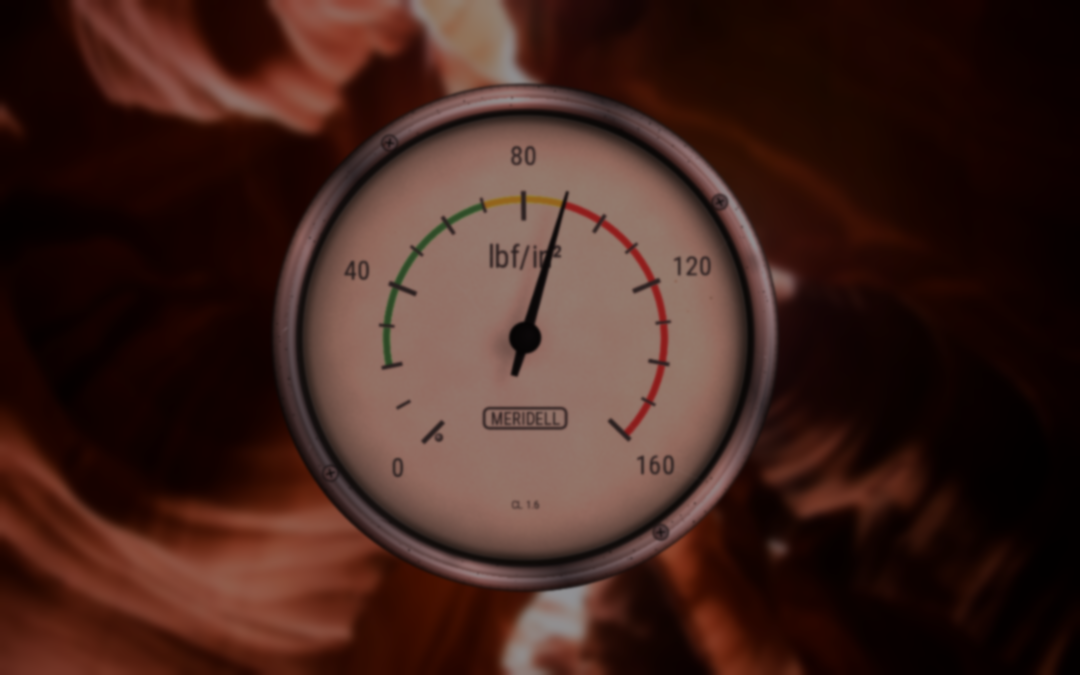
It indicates 90 psi
